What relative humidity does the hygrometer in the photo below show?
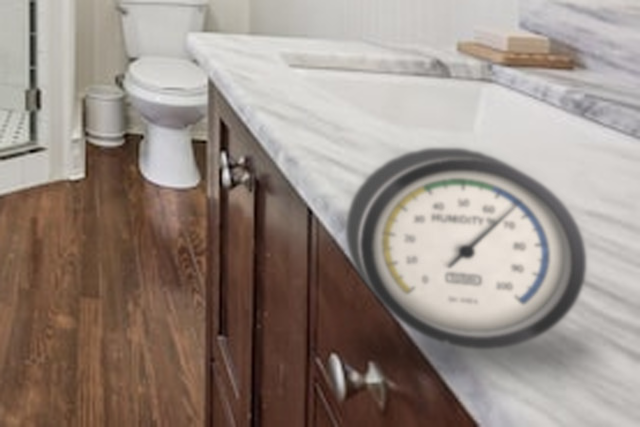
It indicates 65 %
